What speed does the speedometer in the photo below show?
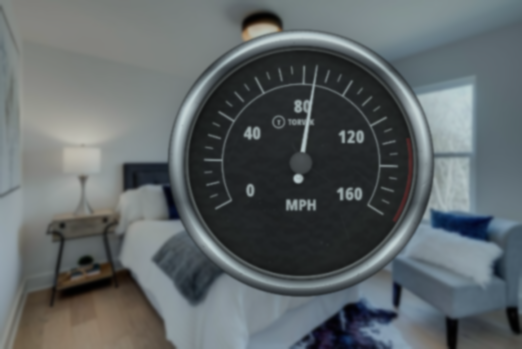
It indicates 85 mph
